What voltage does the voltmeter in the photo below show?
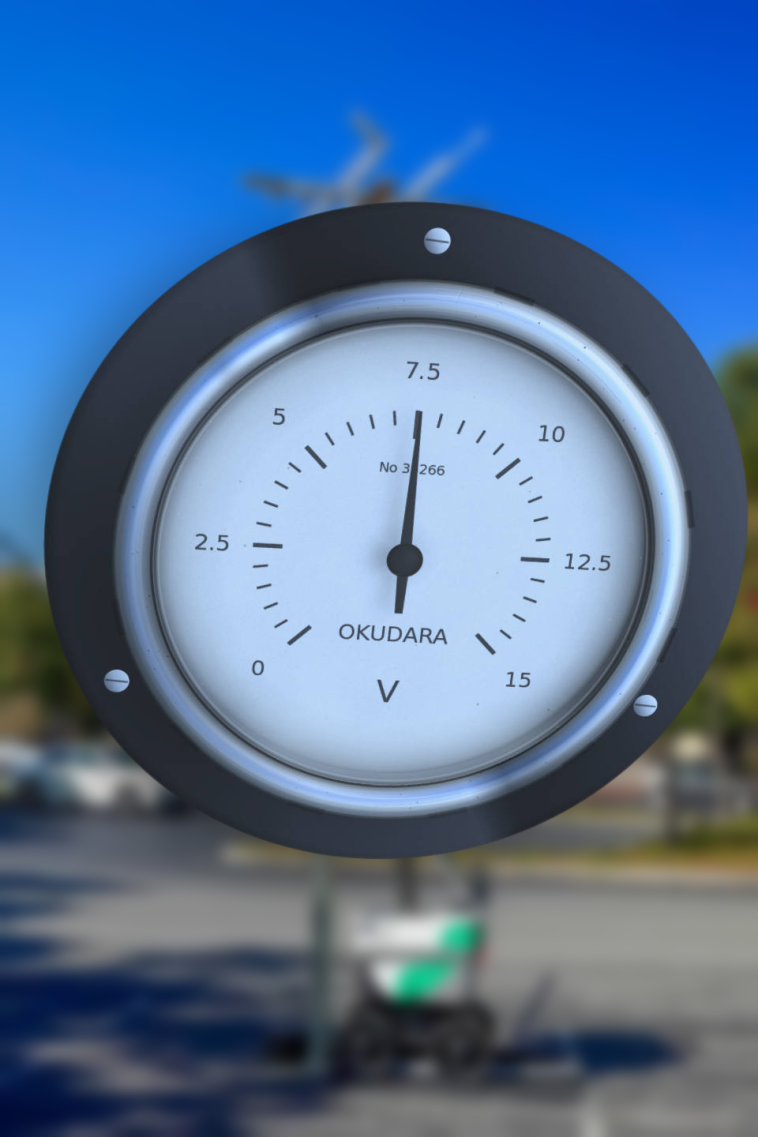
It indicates 7.5 V
